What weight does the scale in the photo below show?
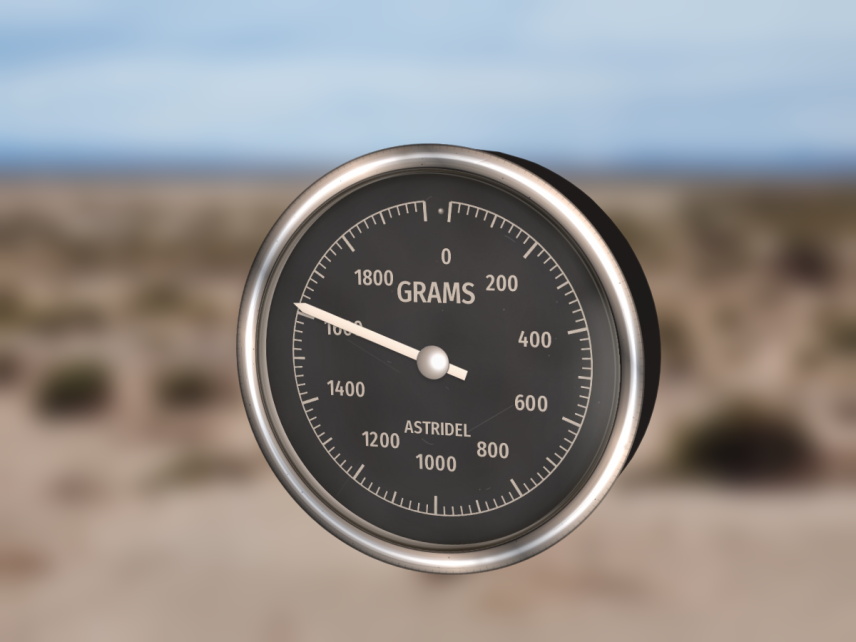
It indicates 1620 g
